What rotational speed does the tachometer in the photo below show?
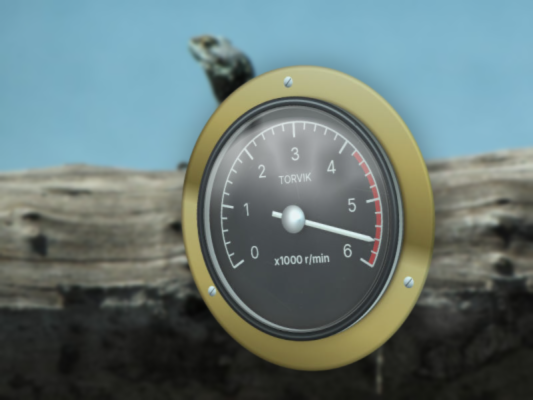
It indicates 5600 rpm
